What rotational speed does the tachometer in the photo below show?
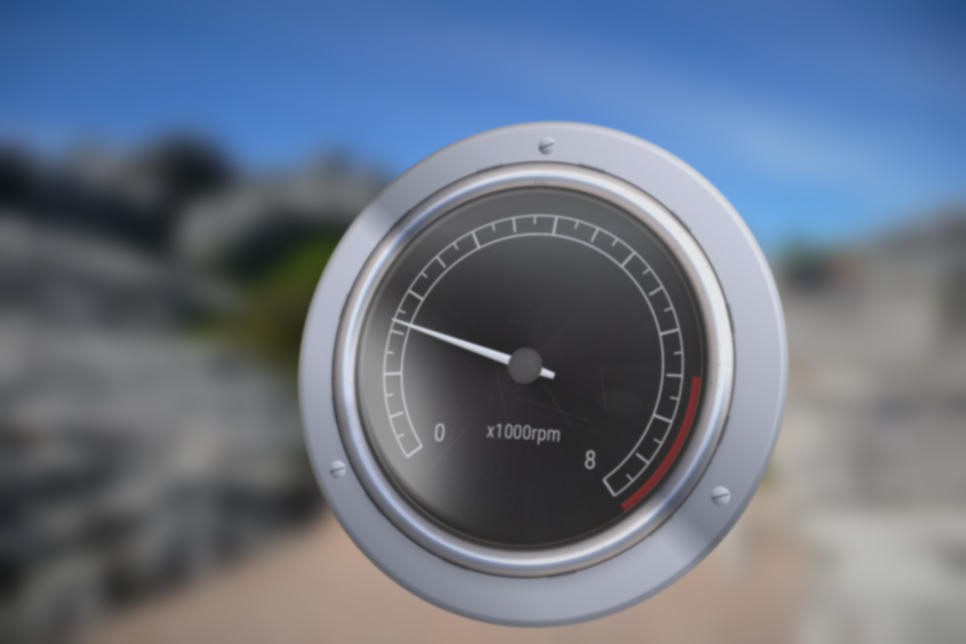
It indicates 1625 rpm
